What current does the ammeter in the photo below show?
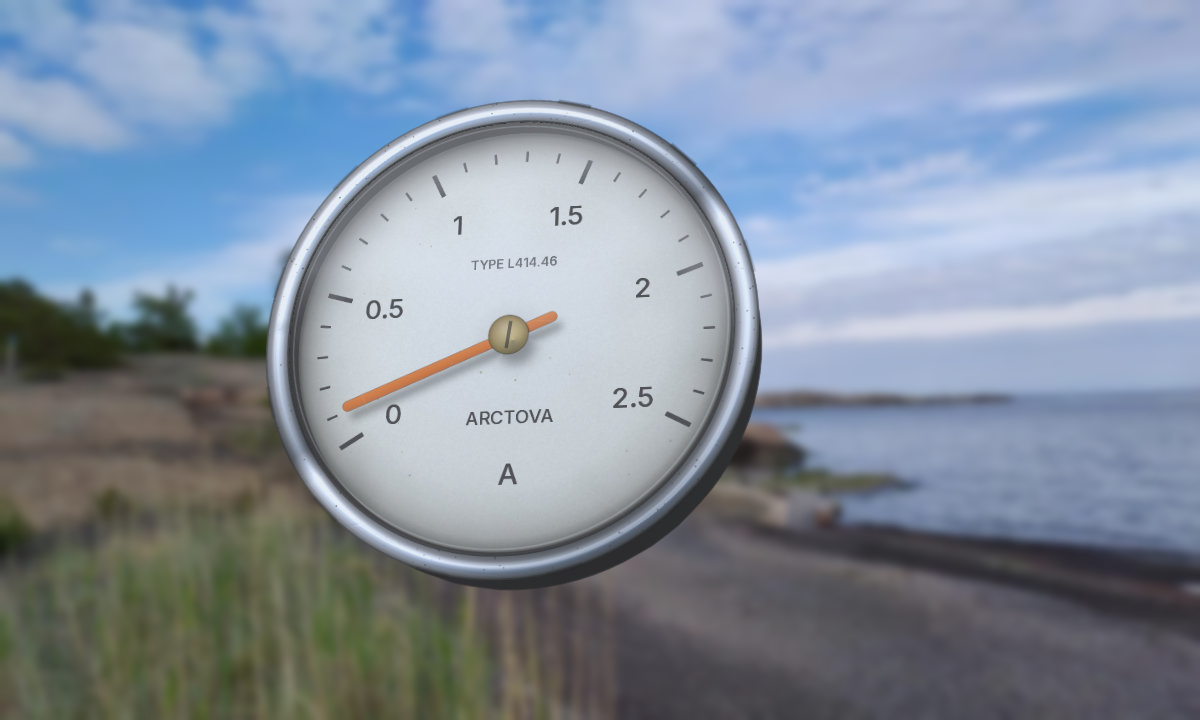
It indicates 0.1 A
